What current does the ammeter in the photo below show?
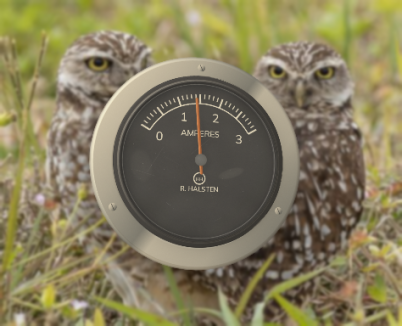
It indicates 1.4 A
